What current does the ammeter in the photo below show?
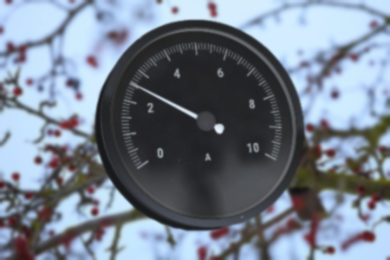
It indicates 2.5 A
